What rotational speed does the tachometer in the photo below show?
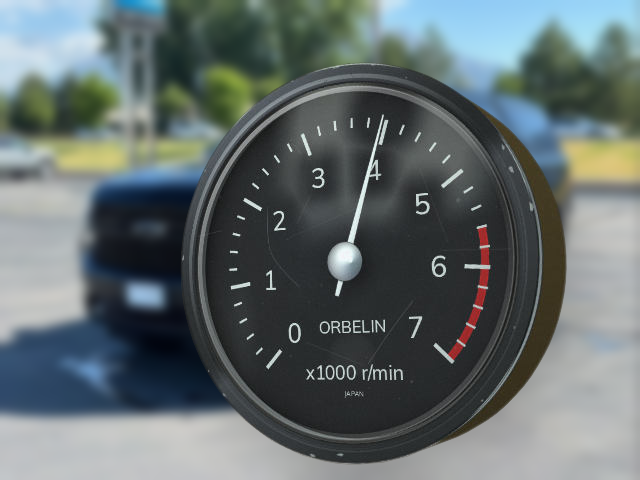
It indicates 4000 rpm
